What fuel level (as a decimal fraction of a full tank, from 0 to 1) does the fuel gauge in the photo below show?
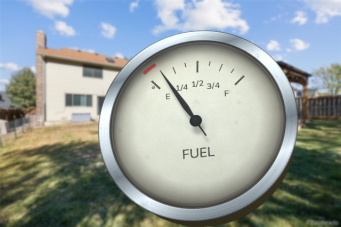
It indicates 0.125
